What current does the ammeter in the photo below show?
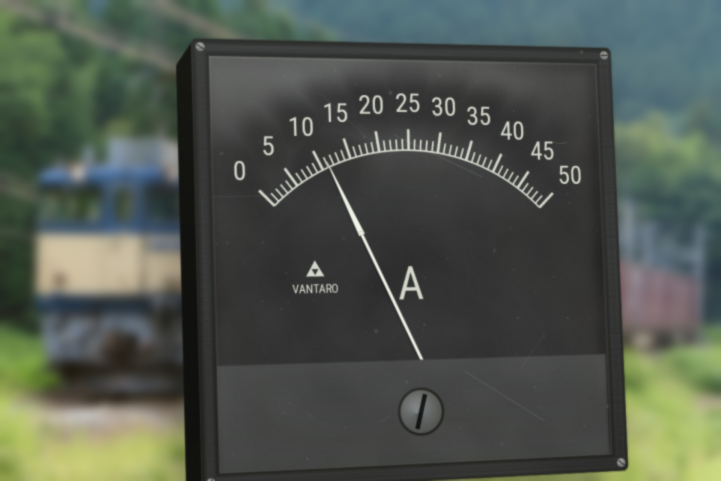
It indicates 11 A
